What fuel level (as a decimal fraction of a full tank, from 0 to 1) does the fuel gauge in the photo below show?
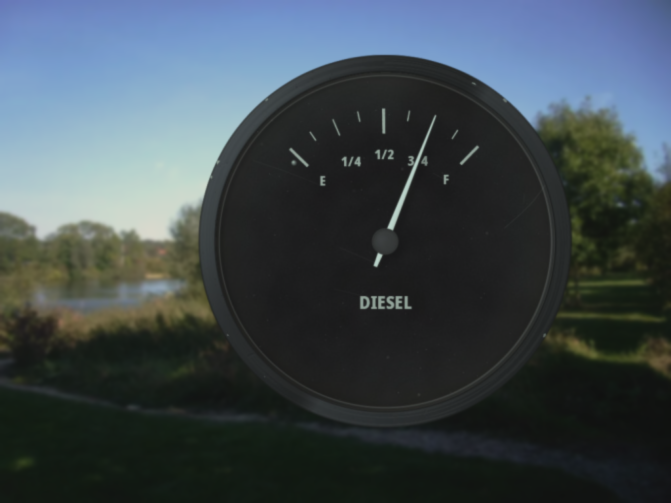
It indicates 0.75
